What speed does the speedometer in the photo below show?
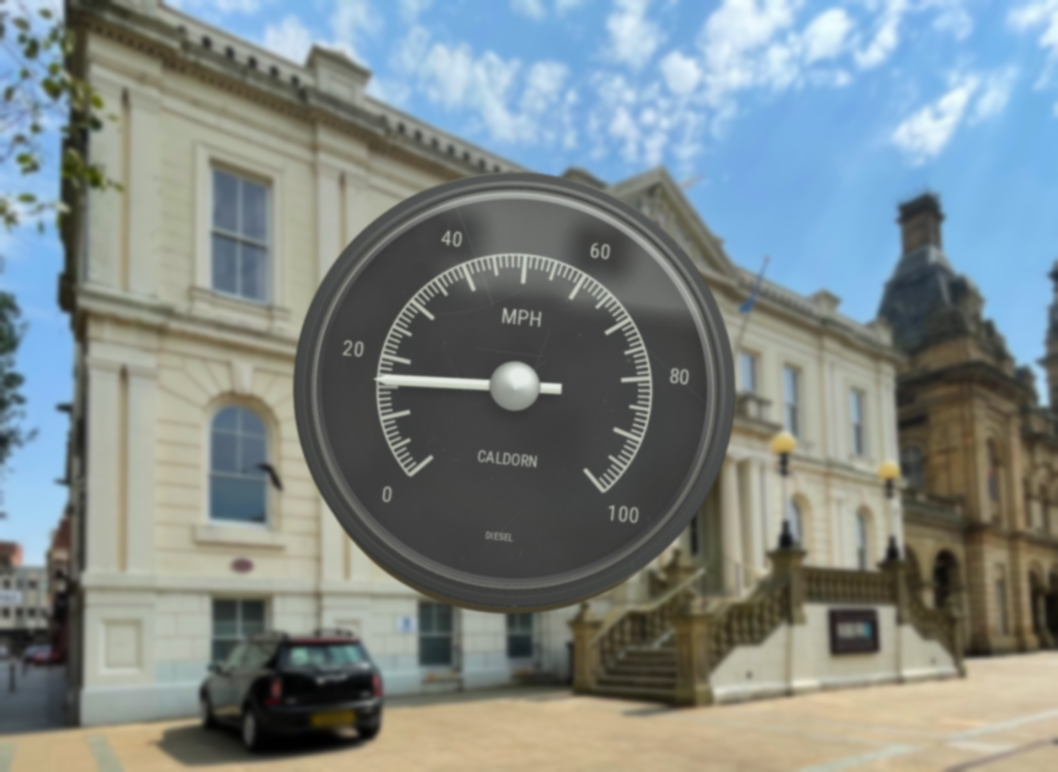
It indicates 16 mph
